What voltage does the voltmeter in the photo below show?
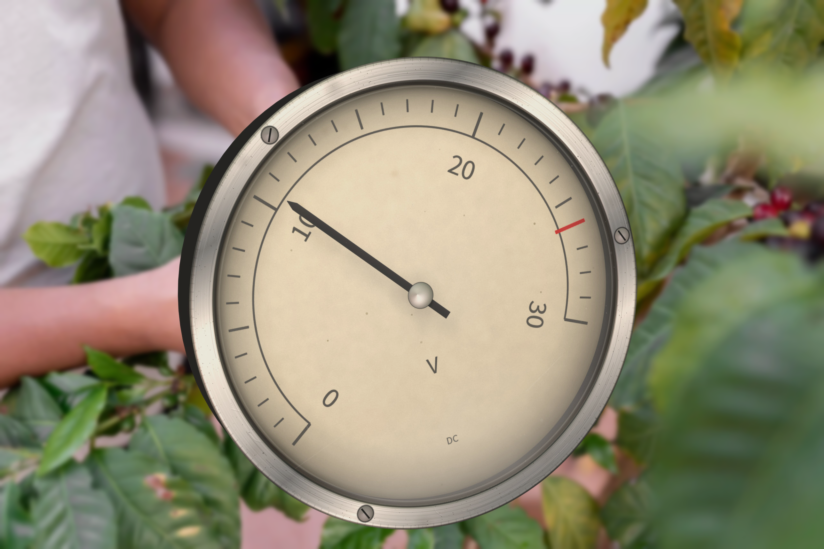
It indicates 10.5 V
